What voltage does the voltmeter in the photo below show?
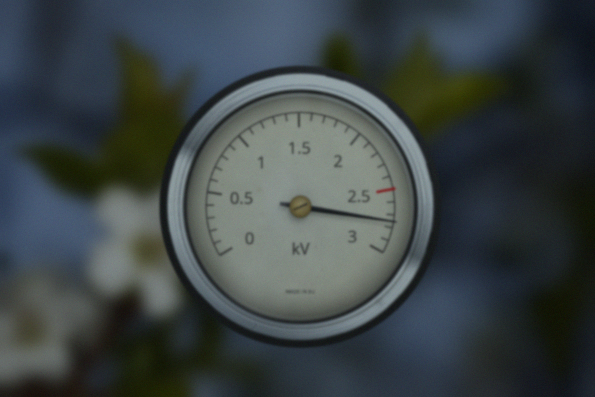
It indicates 2.75 kV
